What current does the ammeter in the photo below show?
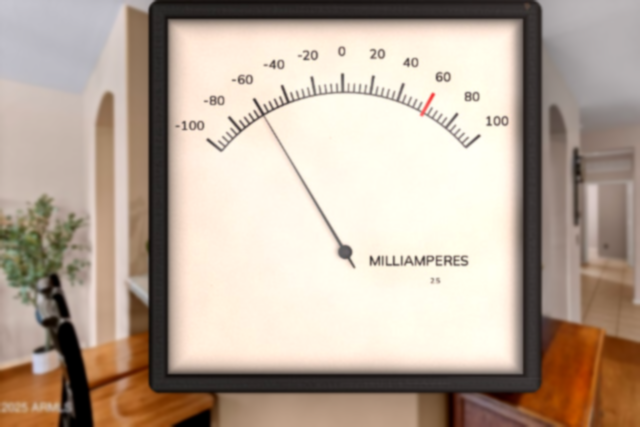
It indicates -60 mA
